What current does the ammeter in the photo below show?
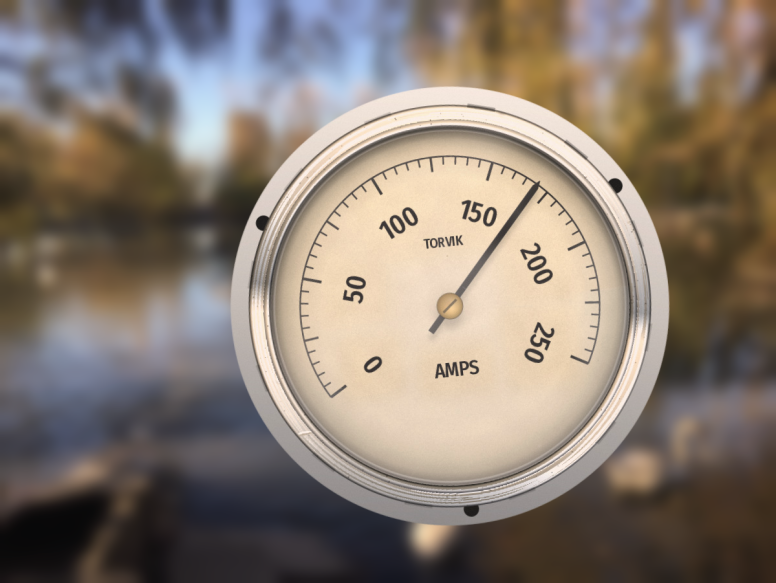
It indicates 170 A
